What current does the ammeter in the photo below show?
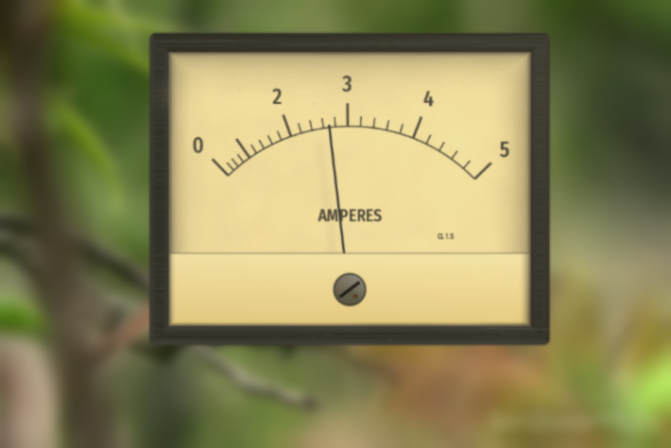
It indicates 2.7 A
